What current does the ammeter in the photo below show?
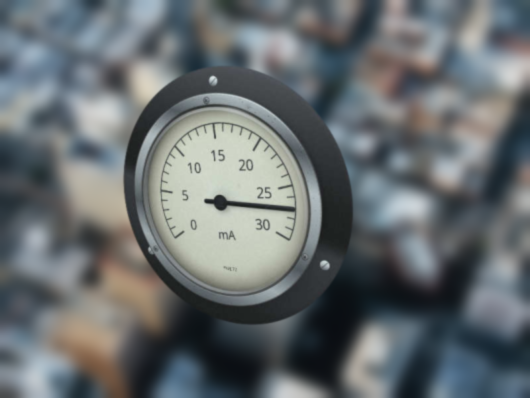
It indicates 27 mA
